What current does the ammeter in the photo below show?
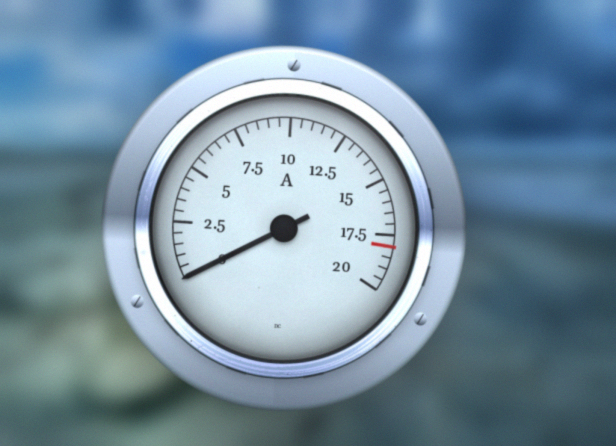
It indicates 0 A
